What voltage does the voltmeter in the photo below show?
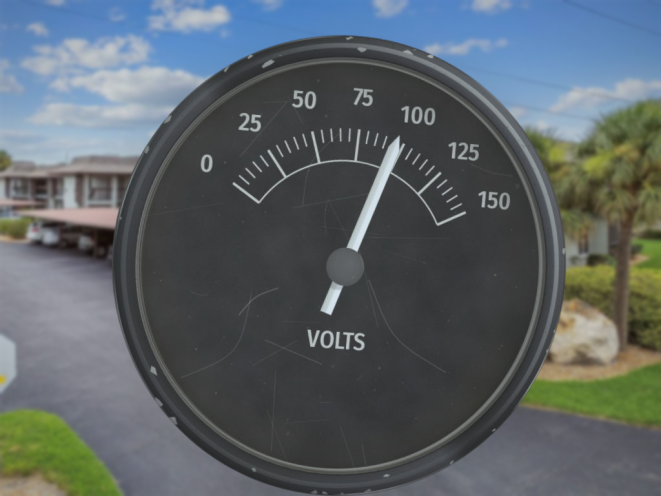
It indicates 95 V
